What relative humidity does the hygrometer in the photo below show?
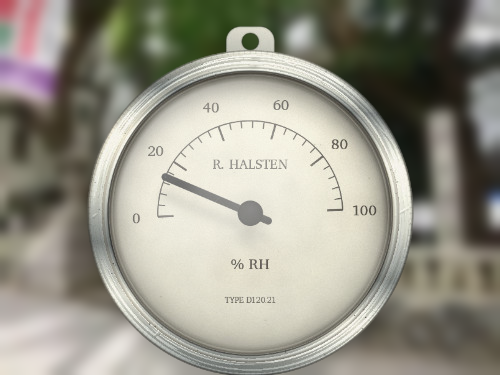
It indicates 14 %
